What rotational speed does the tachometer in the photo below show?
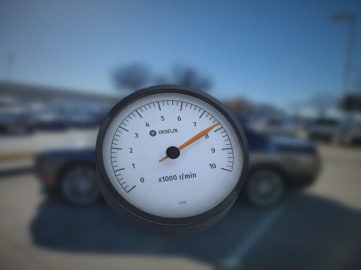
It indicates 7800 rpm
